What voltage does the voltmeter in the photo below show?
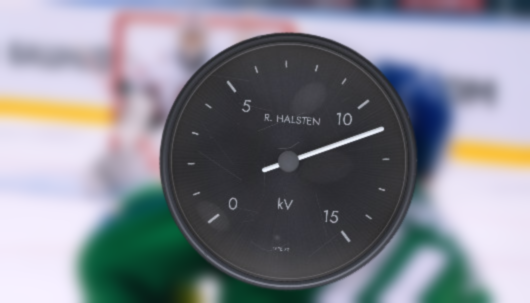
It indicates 11 kV
